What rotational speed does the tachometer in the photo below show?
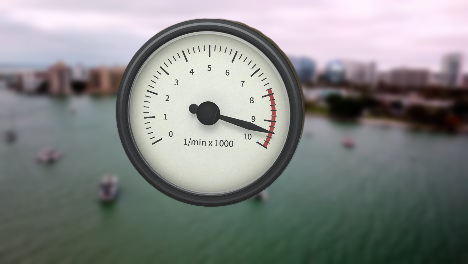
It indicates 9400 rpm
